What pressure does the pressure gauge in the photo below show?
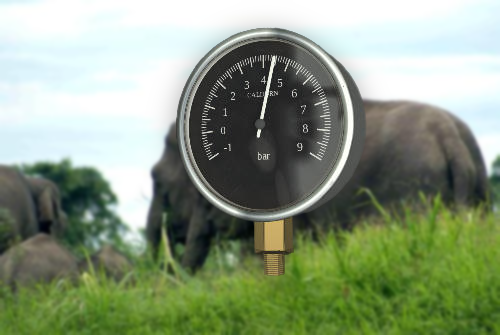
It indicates 4.5 bar
